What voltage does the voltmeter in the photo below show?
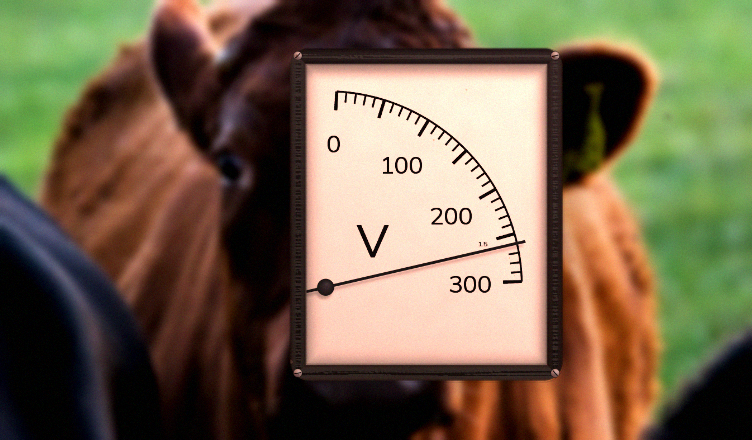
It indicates 260 V
